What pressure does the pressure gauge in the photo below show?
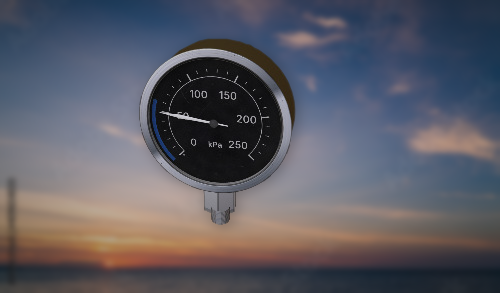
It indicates 50 kPa
